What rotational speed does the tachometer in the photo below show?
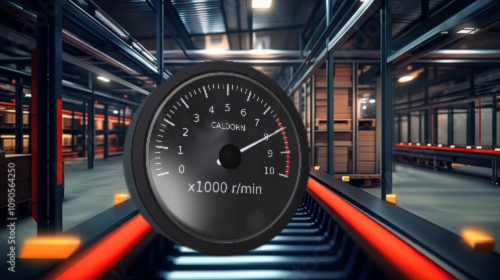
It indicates 8000 rpm
